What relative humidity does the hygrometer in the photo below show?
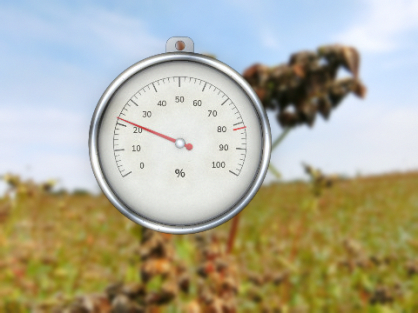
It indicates 22 %
